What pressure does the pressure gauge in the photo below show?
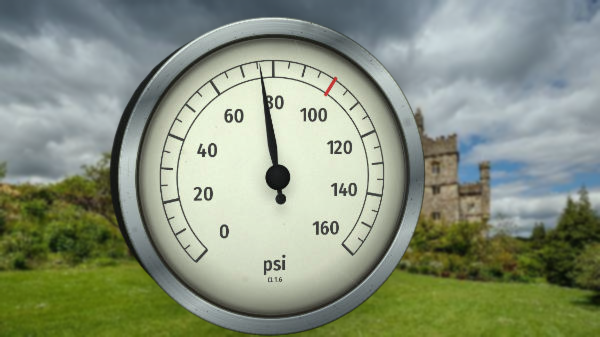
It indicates 75 psi
